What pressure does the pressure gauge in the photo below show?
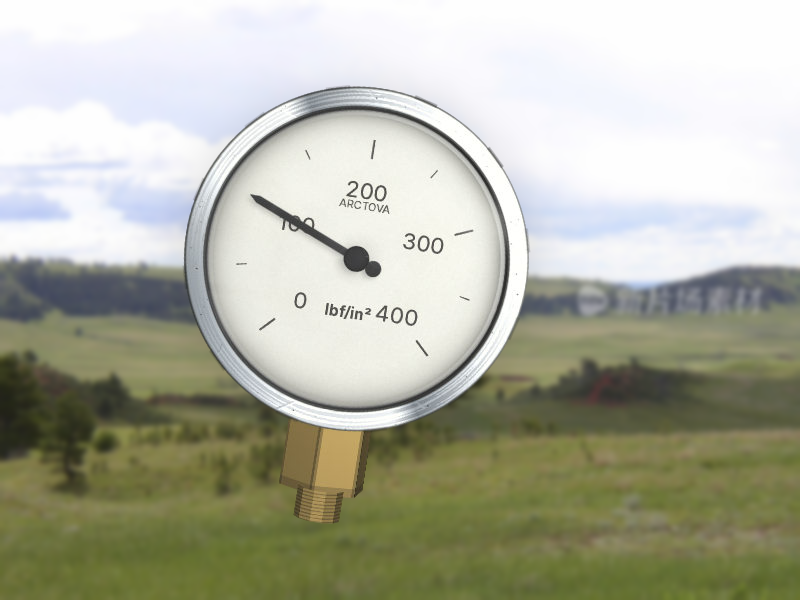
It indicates 100 psi
